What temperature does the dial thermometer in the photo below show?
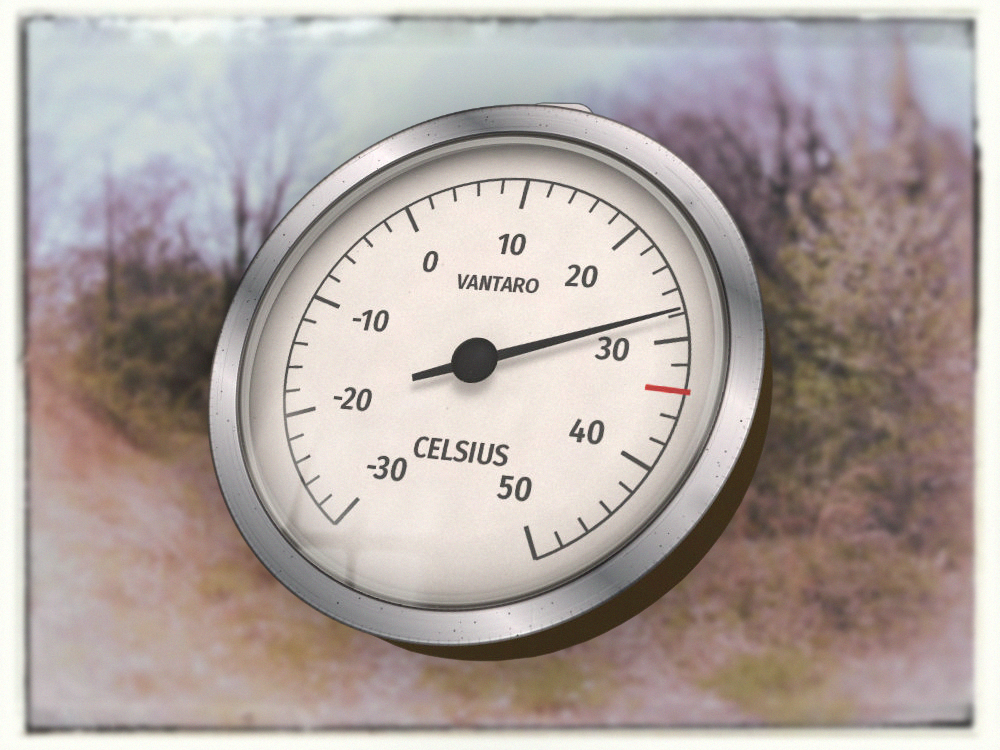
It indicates 28 °C
